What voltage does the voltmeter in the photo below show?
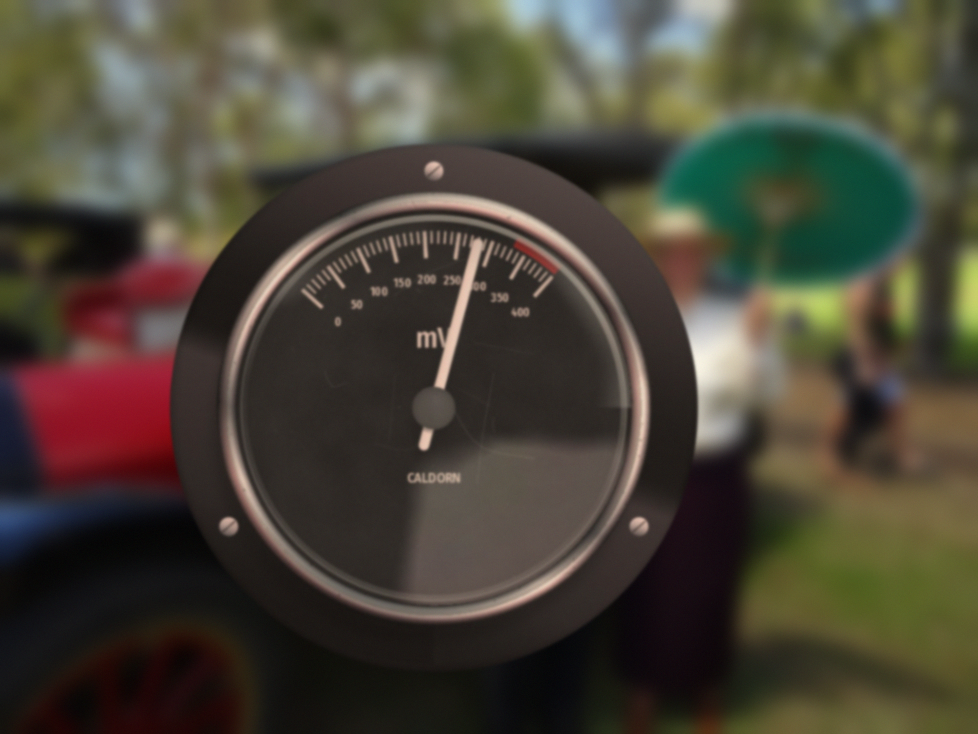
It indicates 280 mV
